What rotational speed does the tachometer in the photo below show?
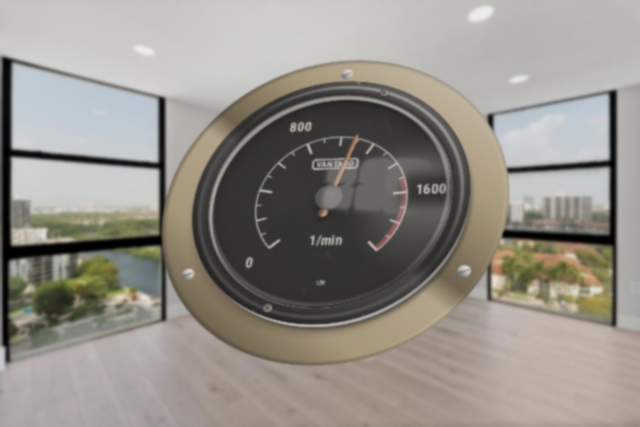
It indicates 1100 rpm
